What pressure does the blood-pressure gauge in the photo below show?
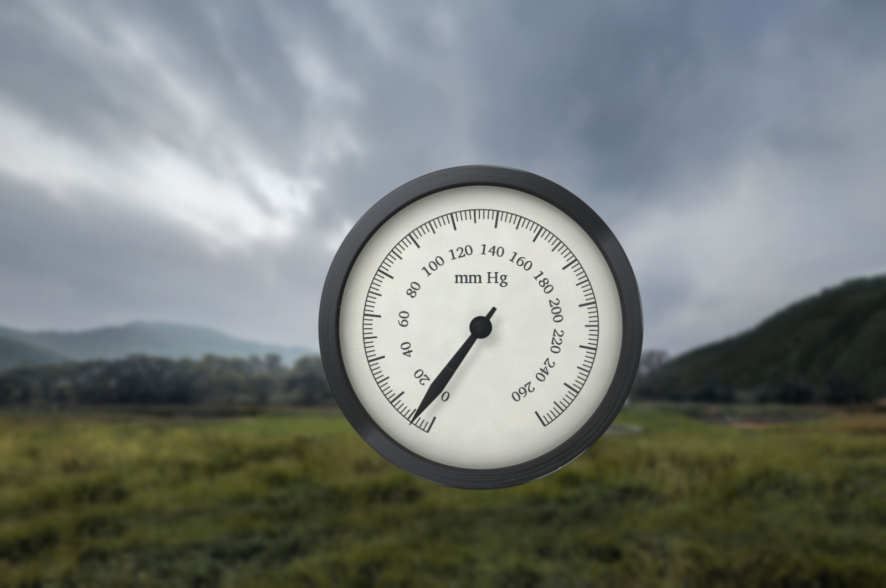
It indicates 8 mmHg
